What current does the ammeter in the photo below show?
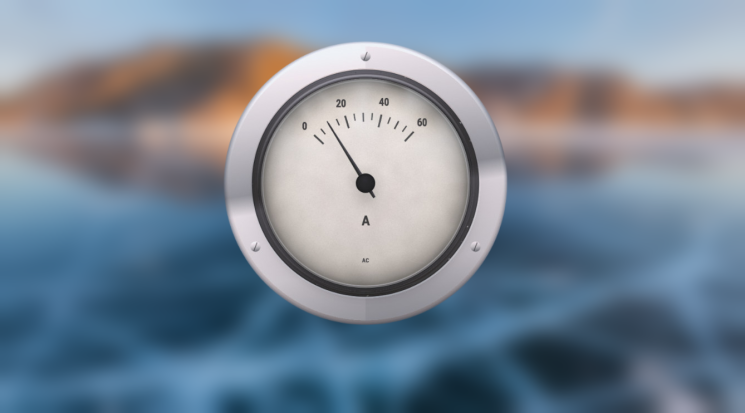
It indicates 10 A
